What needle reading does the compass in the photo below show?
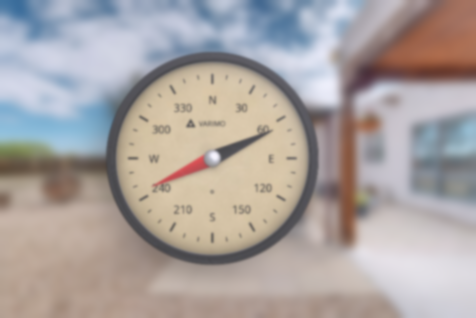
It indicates 245 °
